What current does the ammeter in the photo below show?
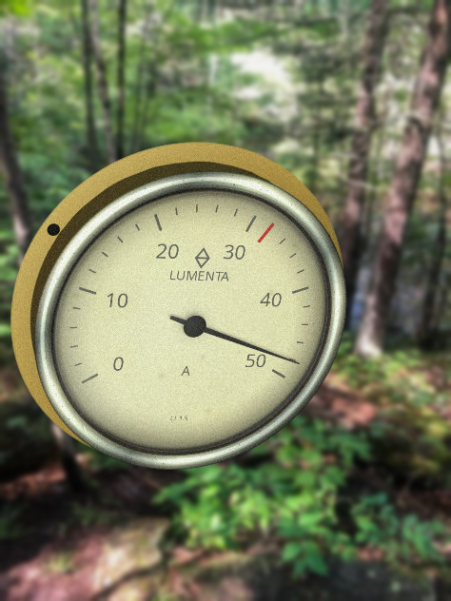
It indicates 48 A
